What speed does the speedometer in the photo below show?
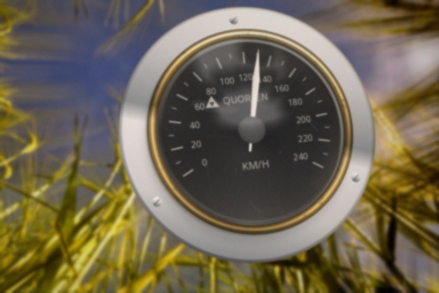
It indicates 130 km/h
